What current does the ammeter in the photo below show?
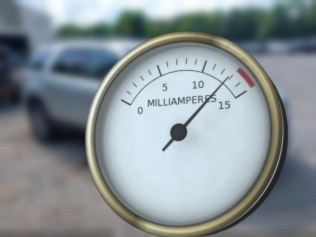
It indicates 13 mA
